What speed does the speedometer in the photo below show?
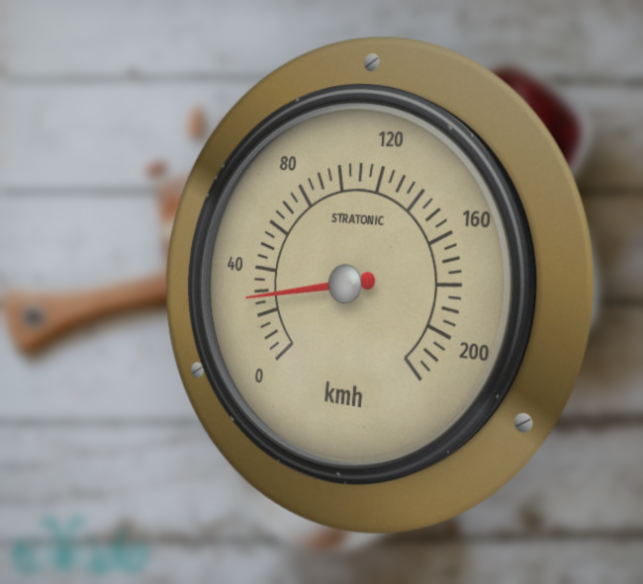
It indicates 27.5 km/h
